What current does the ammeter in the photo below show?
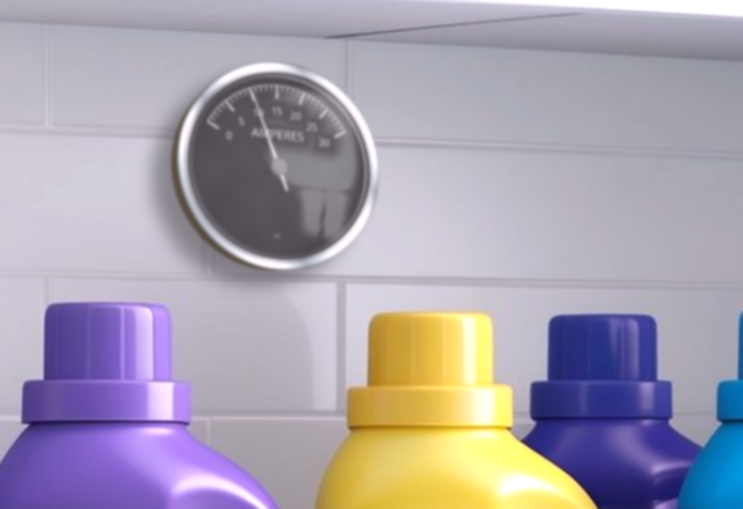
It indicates 10 A
